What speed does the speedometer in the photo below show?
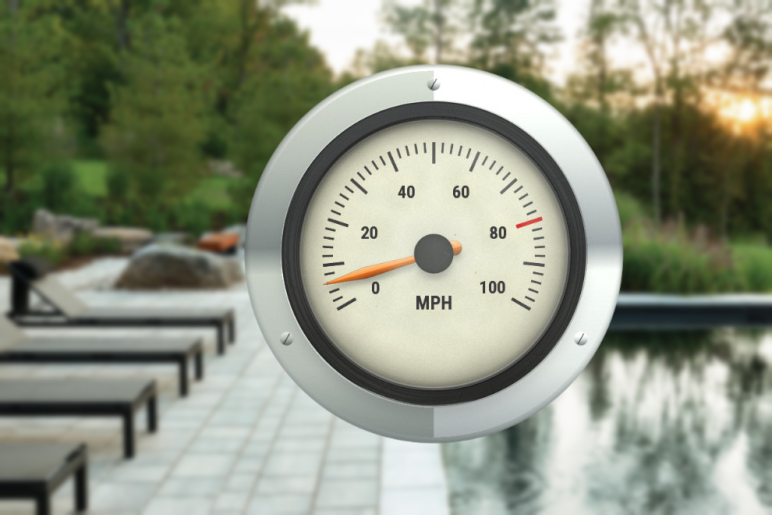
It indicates 6 mph
